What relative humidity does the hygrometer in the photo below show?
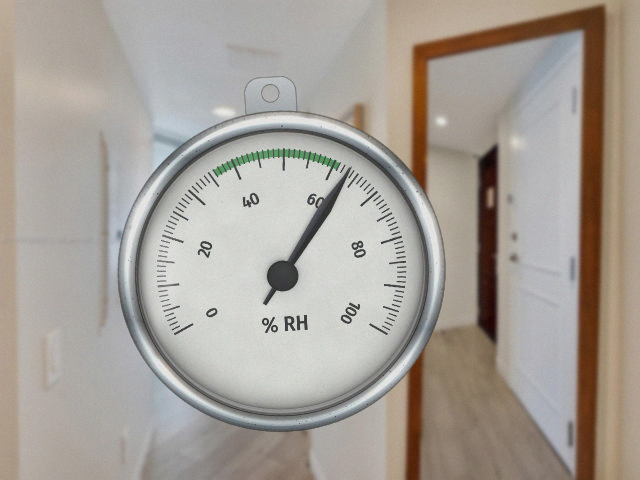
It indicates 63 %
